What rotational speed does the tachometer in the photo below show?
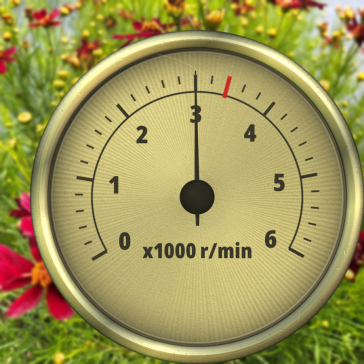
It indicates 3000 rpm
